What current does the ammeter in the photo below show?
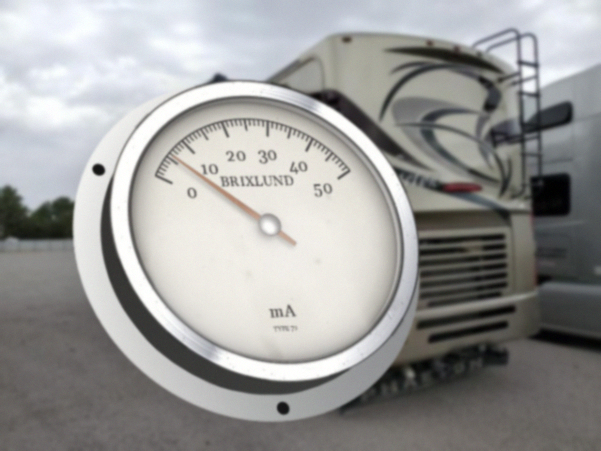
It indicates 5 mA
